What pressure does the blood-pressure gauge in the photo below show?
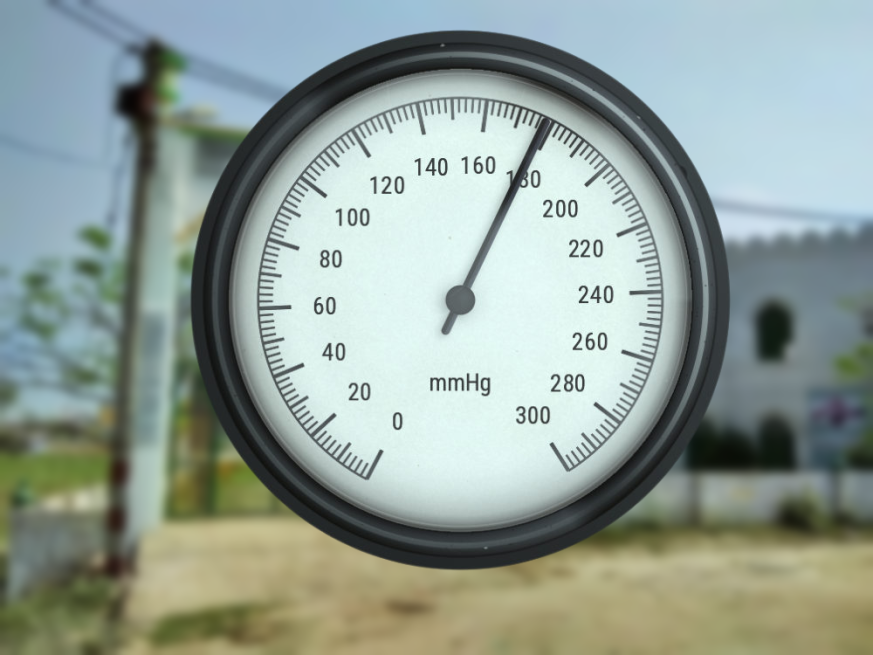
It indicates 178 mmHg
